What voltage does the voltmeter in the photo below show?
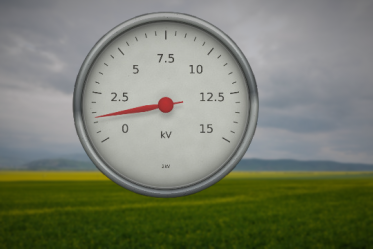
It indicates 1.25 kV
